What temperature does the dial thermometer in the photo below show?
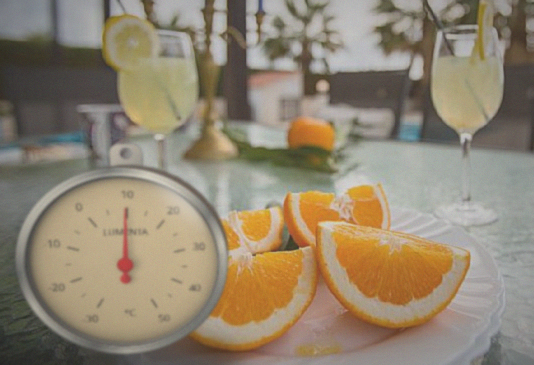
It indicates 10 °C
